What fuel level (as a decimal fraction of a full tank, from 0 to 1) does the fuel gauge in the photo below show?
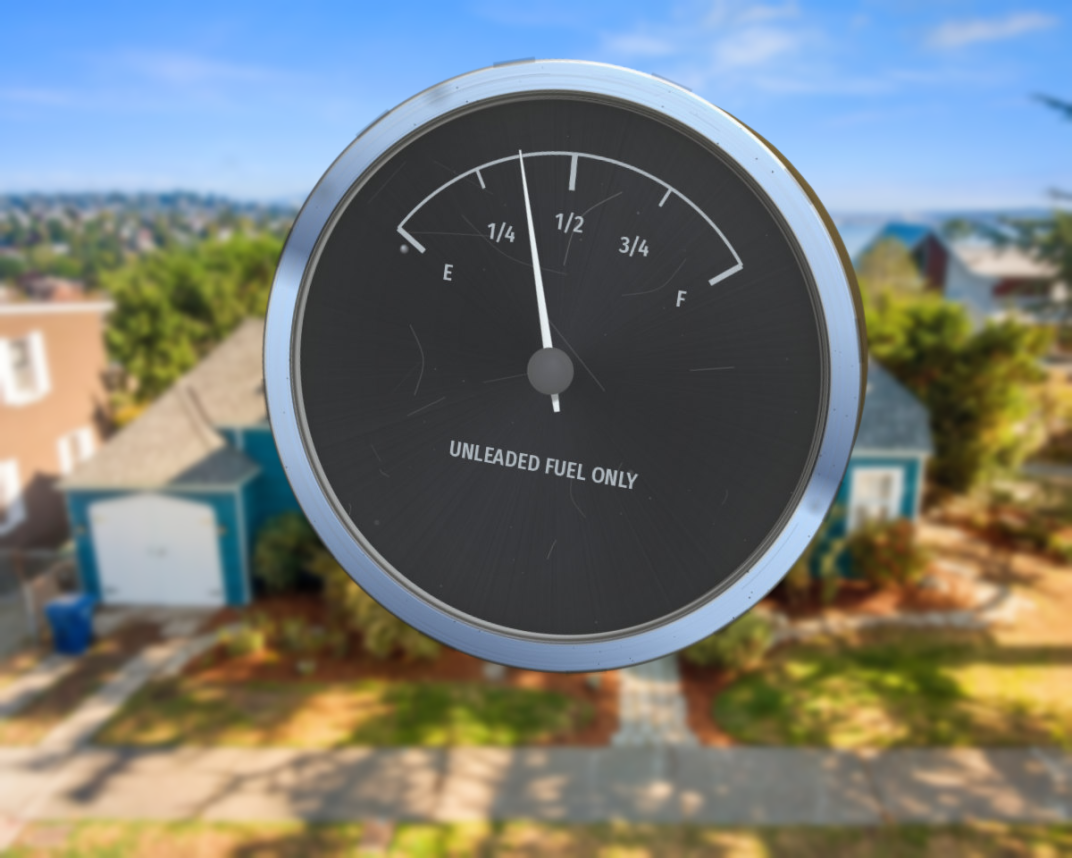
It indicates 0.375
